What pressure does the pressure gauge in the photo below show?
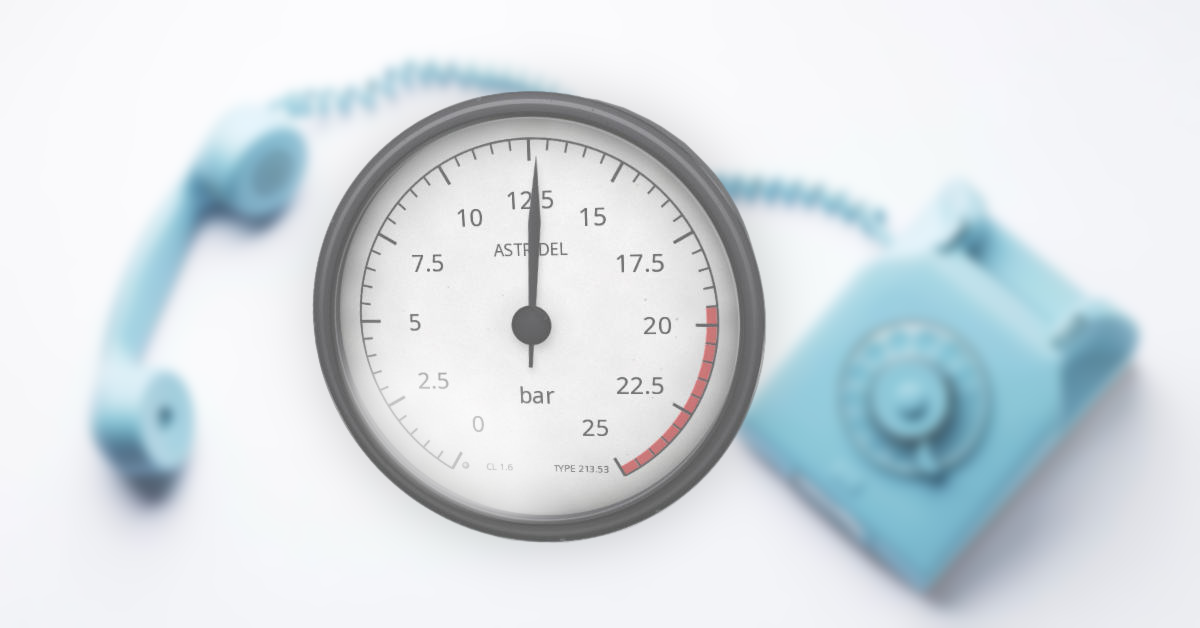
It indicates 12.75 bar
